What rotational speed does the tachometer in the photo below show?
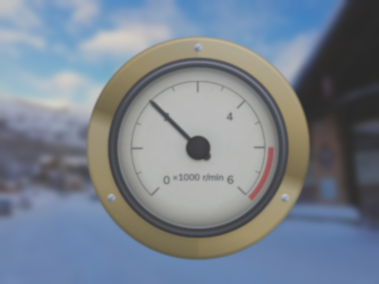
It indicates 2000 rpm
